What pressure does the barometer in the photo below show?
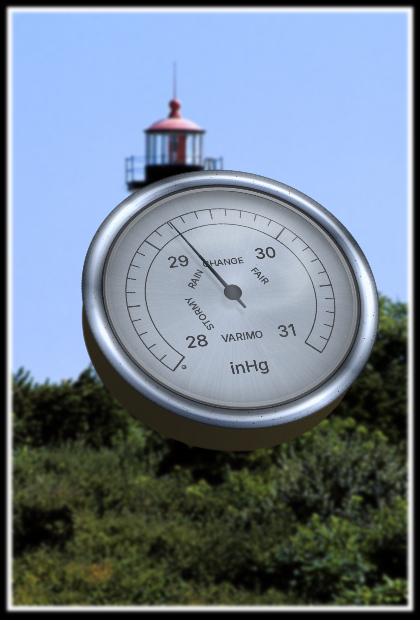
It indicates 29.2 inHg
